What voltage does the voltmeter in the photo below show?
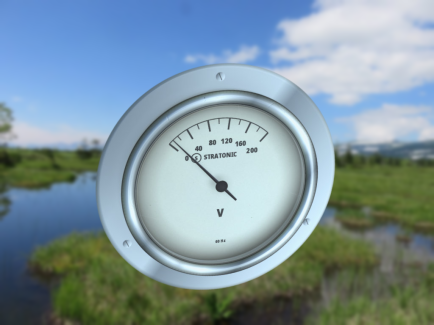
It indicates 10 V
